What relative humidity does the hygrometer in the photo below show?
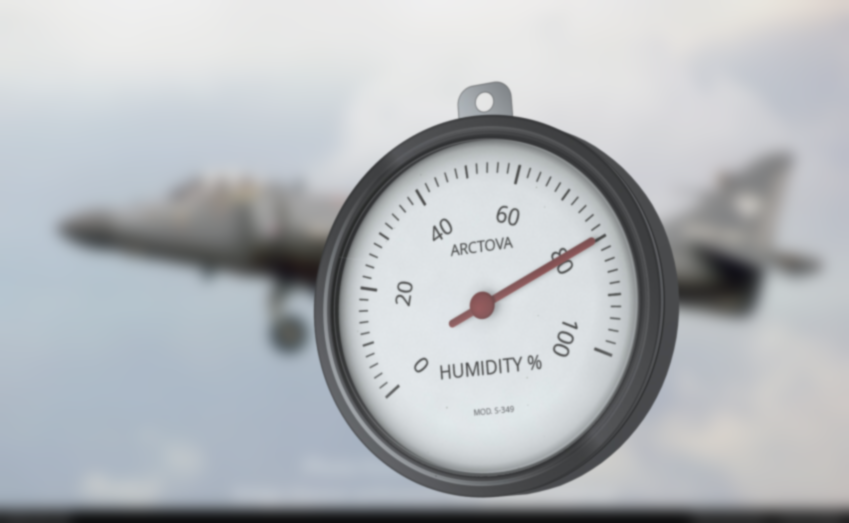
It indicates 80 %
